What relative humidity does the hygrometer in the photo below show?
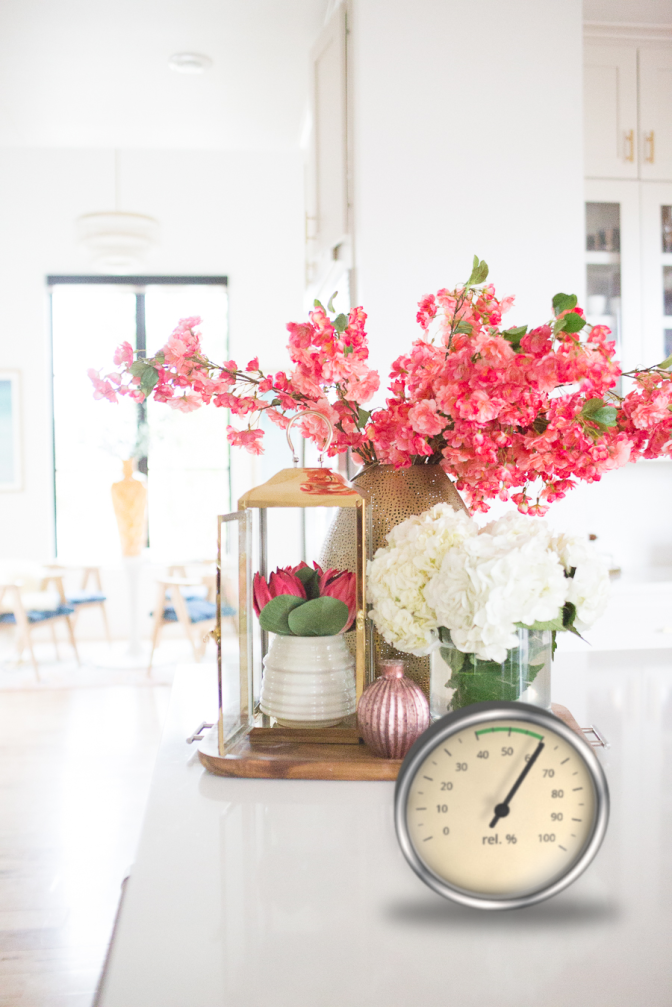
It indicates 60 %
